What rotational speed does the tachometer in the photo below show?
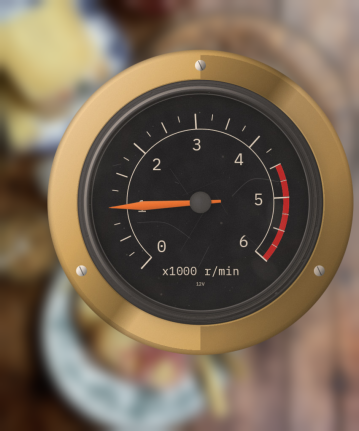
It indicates 1000 rpm
